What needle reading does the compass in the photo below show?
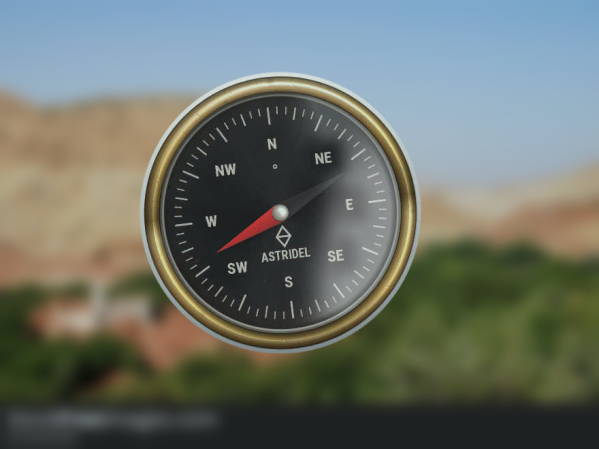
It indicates 245 °
